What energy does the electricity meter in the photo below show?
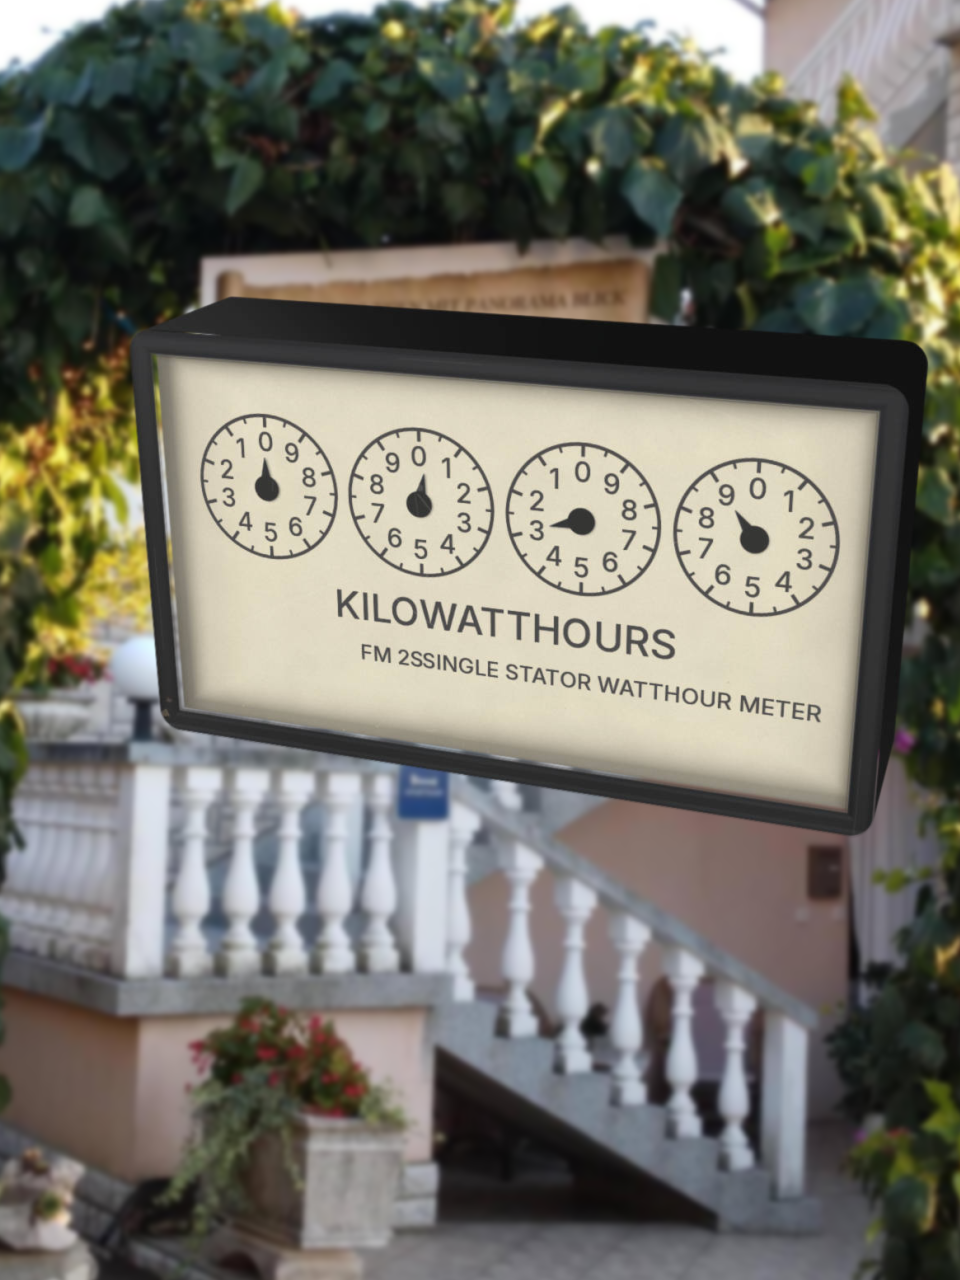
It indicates 29 kWh
